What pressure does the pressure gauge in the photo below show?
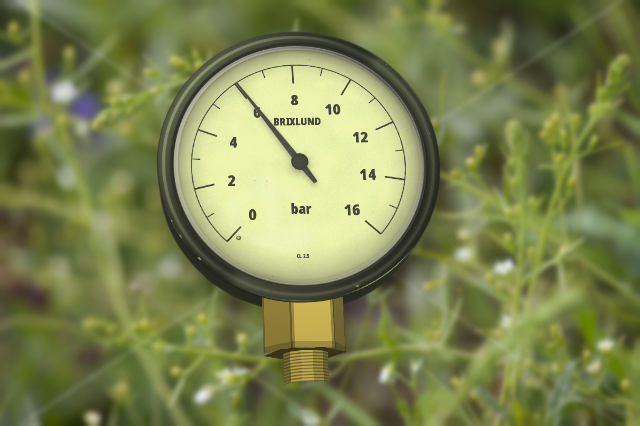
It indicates 6 bar
